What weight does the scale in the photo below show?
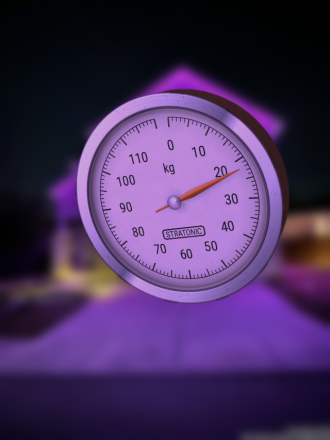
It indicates 22 kg
